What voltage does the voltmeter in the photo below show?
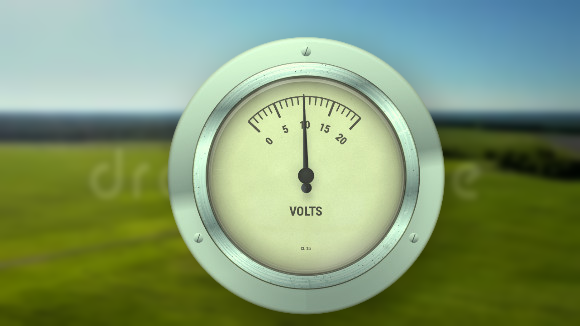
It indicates 10 V
